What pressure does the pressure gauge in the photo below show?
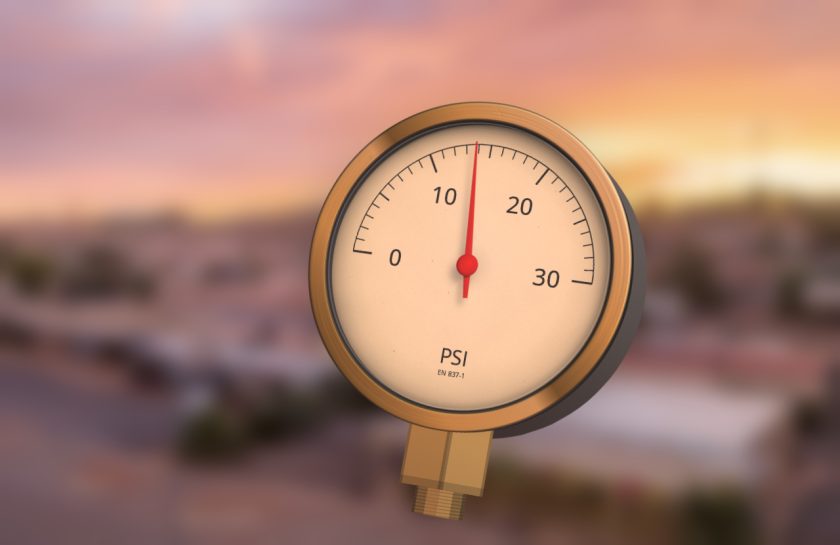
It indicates 14 psi
